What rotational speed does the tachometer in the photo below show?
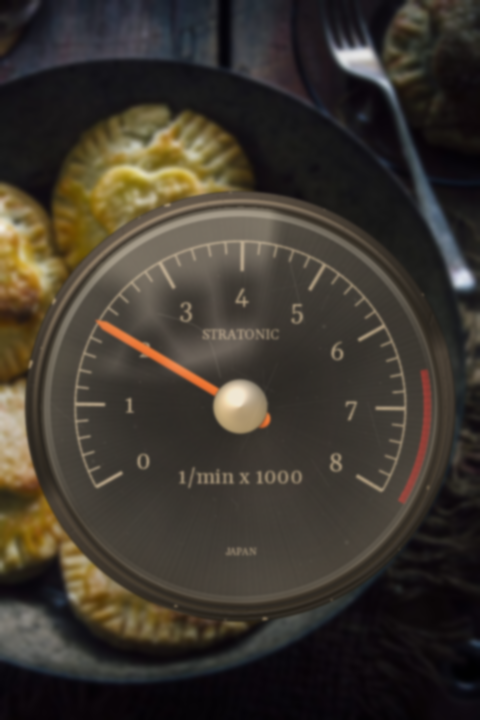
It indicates 2000 rpm
